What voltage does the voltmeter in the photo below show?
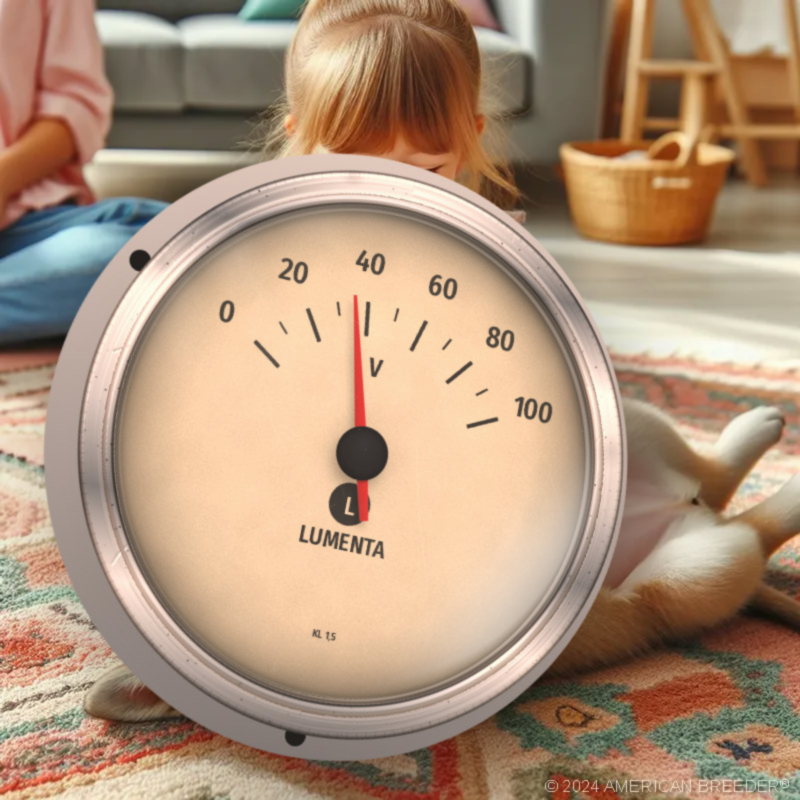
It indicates 35 V
